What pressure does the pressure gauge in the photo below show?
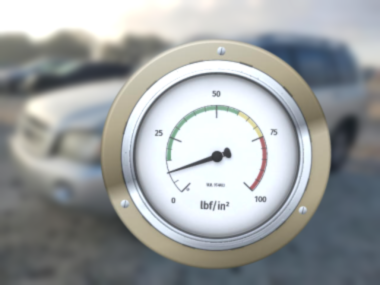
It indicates 10 psi
